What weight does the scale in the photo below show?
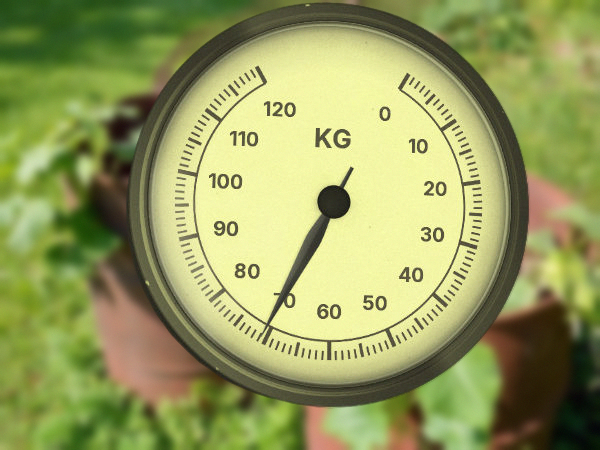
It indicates 71 kg
